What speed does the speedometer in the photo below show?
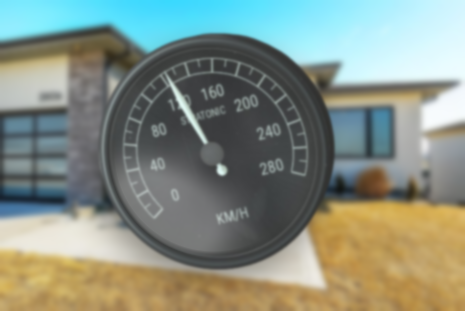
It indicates 125 km/h
